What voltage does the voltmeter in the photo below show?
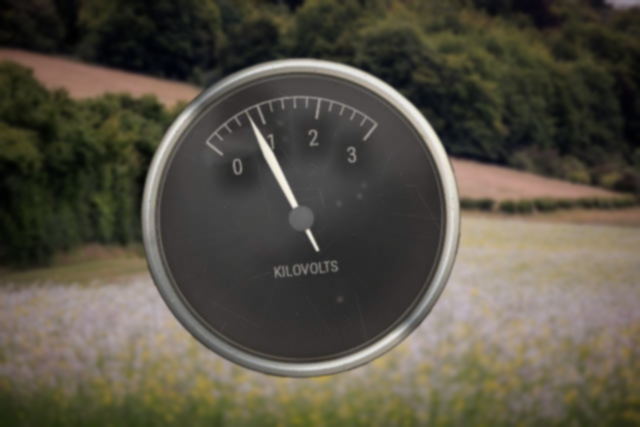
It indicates 0.8 kV
